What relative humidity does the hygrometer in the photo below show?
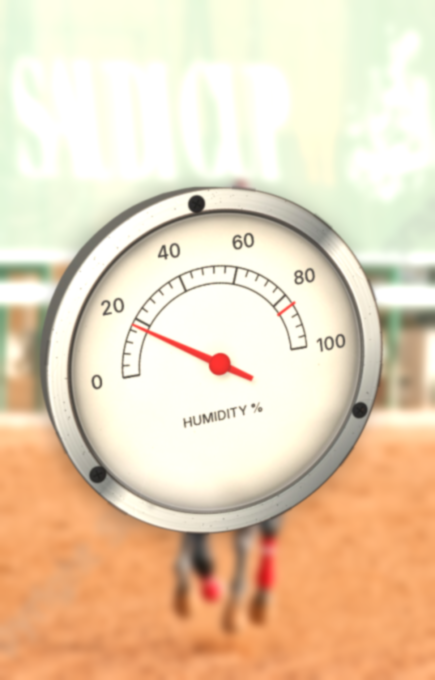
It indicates 18 %
